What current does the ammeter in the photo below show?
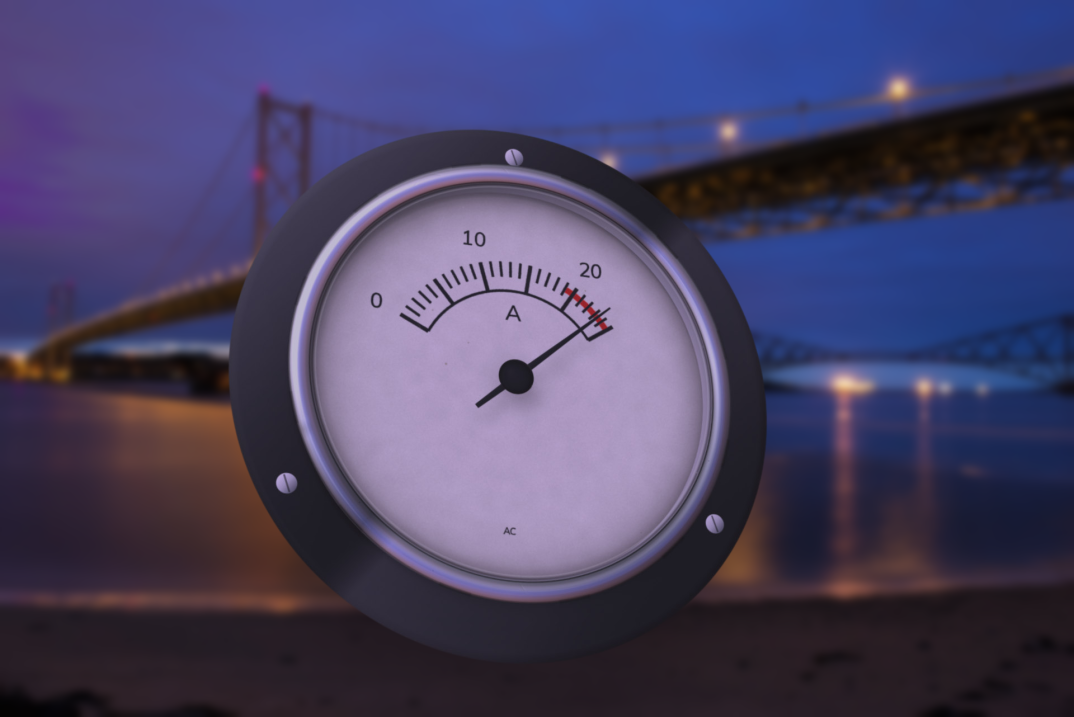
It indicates 23.5 A
